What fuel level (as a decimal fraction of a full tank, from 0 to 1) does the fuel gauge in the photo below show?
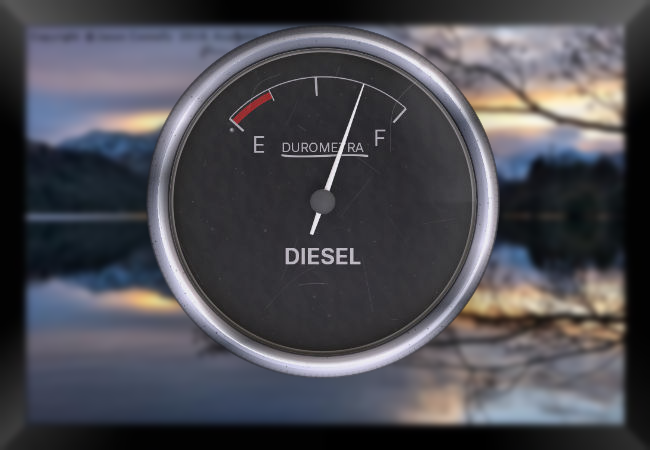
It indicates 0.75
